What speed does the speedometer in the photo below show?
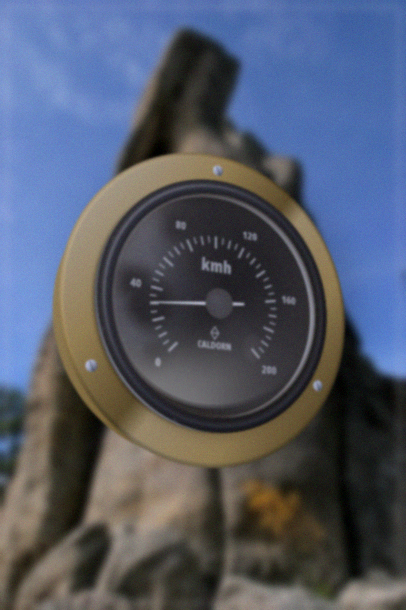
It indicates 30 km/h
